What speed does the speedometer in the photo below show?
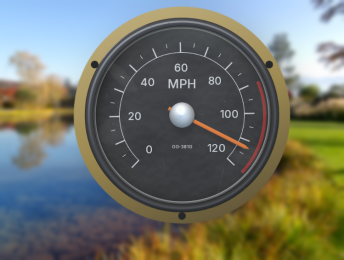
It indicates 112.5 mph
